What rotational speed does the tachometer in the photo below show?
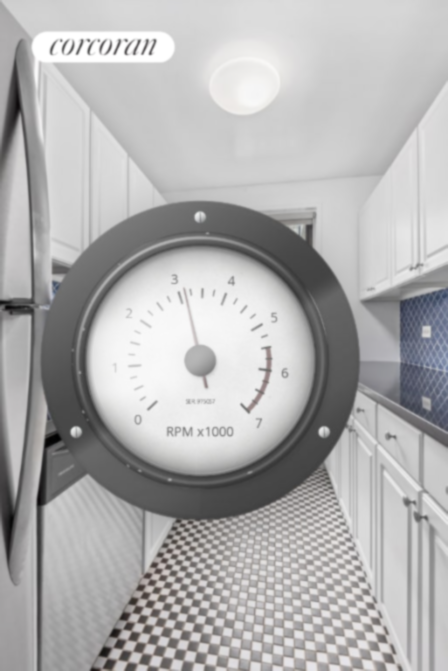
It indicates 3125 rpm
